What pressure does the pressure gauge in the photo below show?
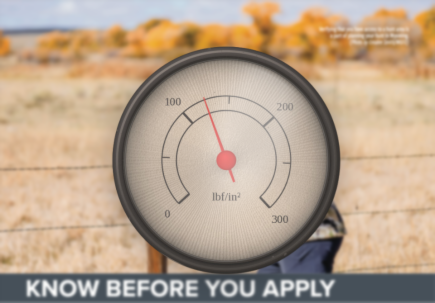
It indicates 125 psi
